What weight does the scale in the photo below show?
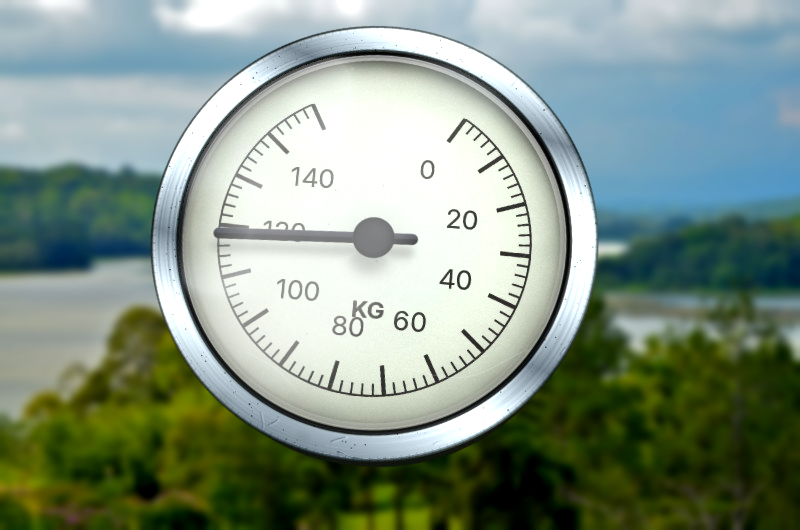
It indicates 118 kg
